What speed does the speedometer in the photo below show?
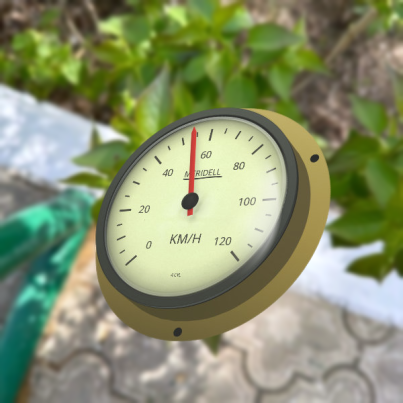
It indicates 55 km/h
